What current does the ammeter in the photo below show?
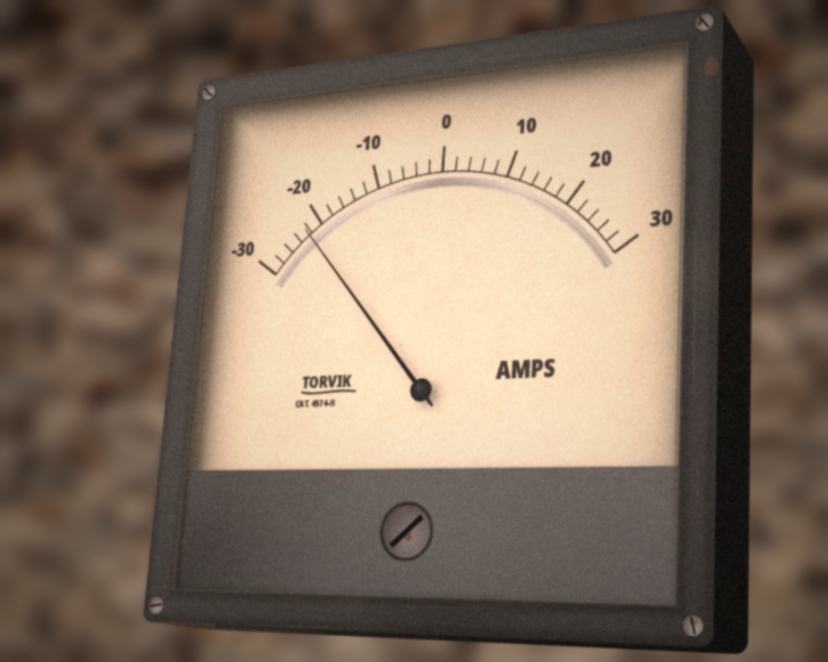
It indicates -22 A
